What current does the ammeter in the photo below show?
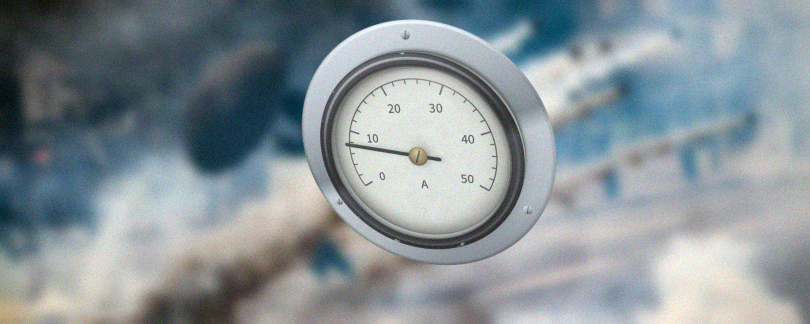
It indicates 8 A
